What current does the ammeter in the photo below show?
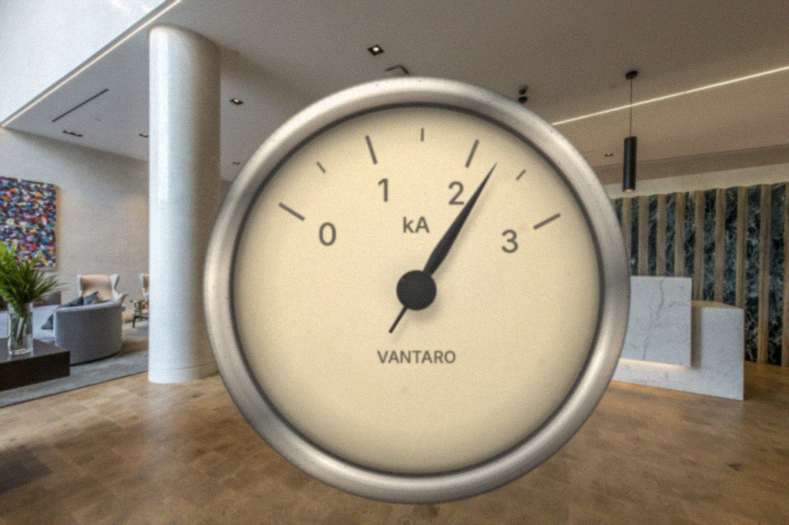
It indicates 2.25 kA
